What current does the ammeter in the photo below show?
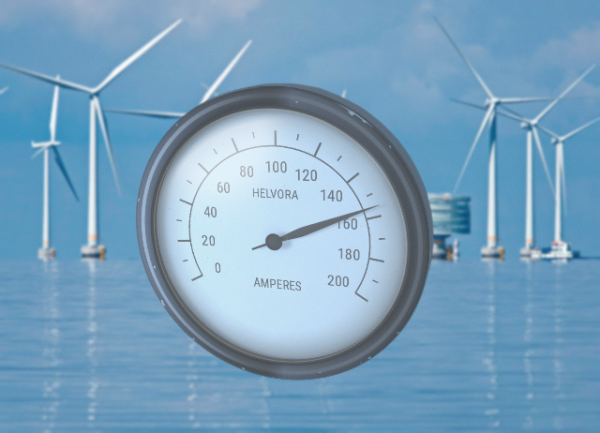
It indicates 155 A
